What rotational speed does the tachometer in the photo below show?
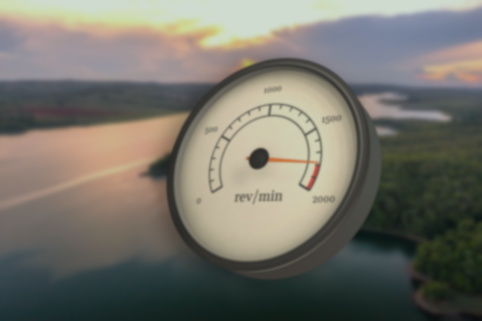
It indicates 1800 rpm
